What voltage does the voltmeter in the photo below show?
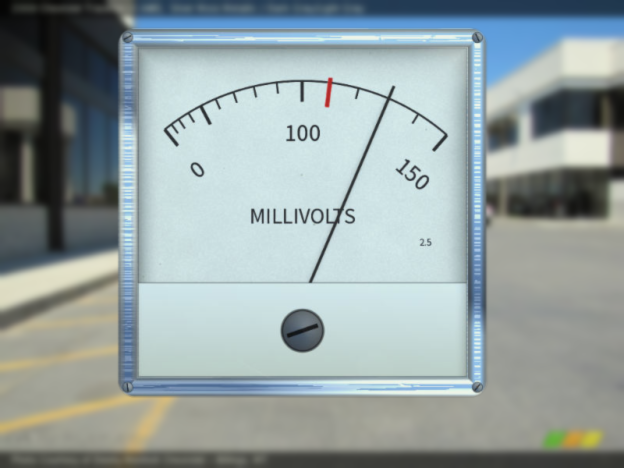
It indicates 130 mV
